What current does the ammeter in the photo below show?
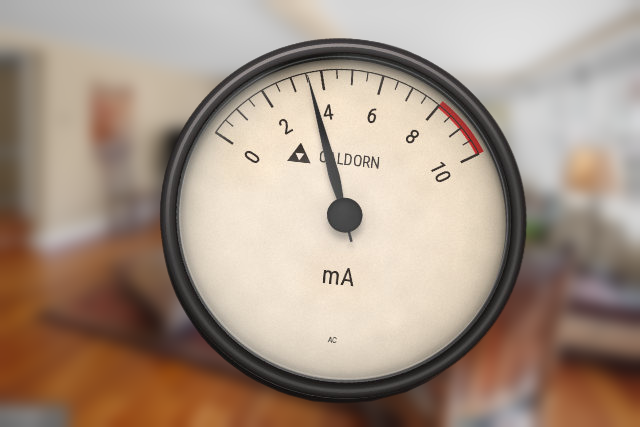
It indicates 3.5 mA
